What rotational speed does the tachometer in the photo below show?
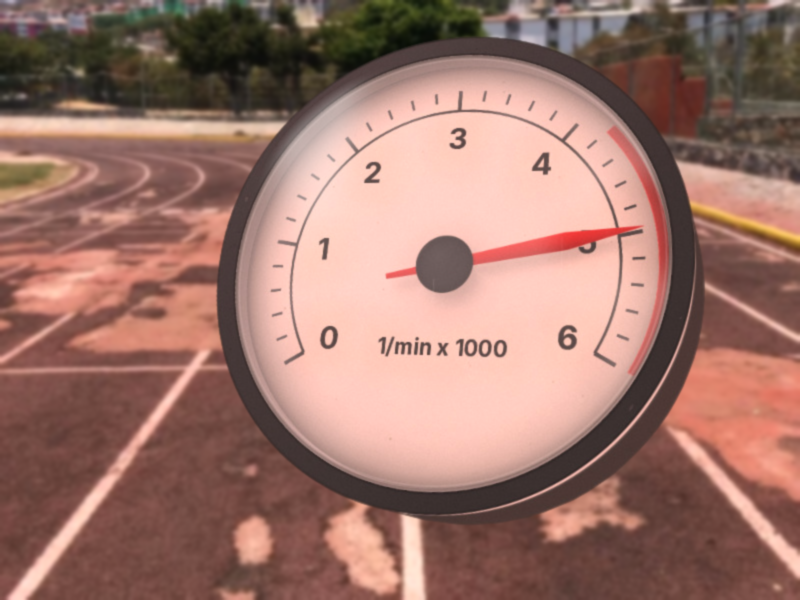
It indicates 5000 rpm
